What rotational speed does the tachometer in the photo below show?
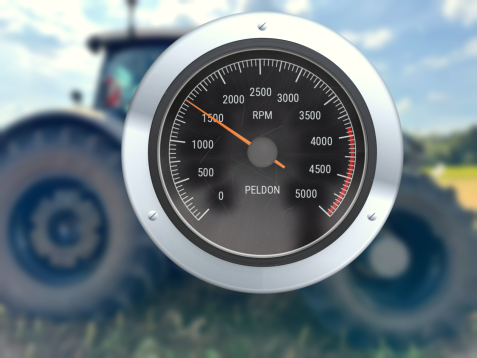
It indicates 1500 rpm
